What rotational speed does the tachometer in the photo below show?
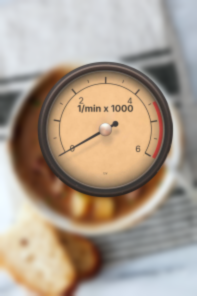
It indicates 0 rpm
